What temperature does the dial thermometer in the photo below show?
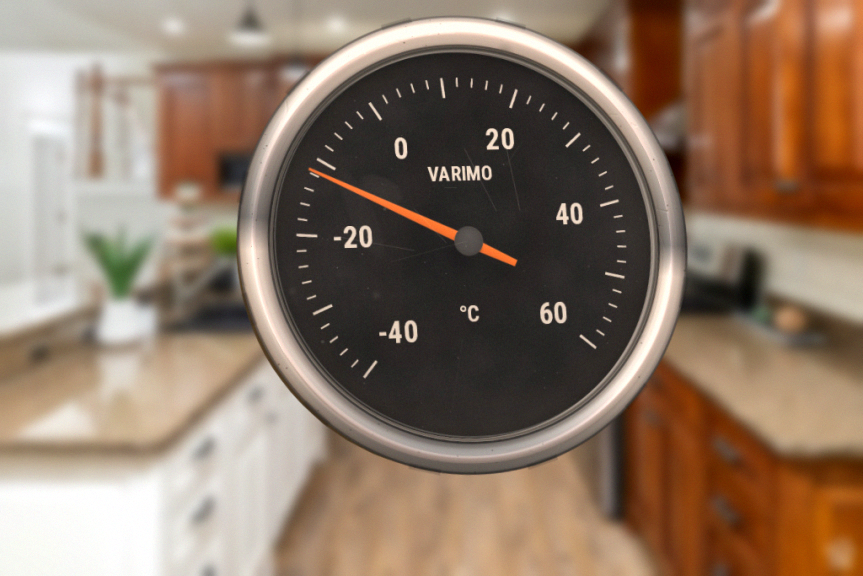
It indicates -12 °C
